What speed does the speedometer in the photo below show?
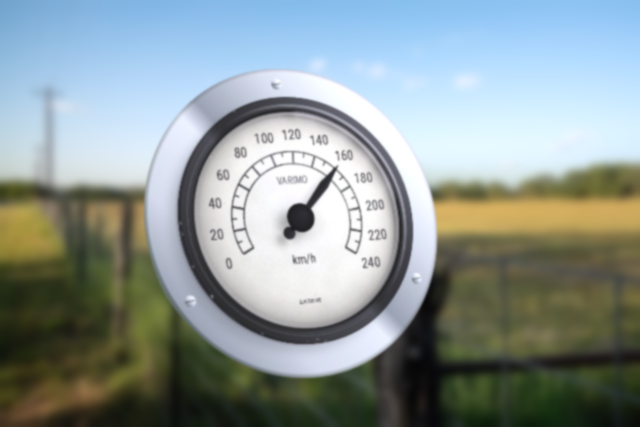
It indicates 160 km/h
